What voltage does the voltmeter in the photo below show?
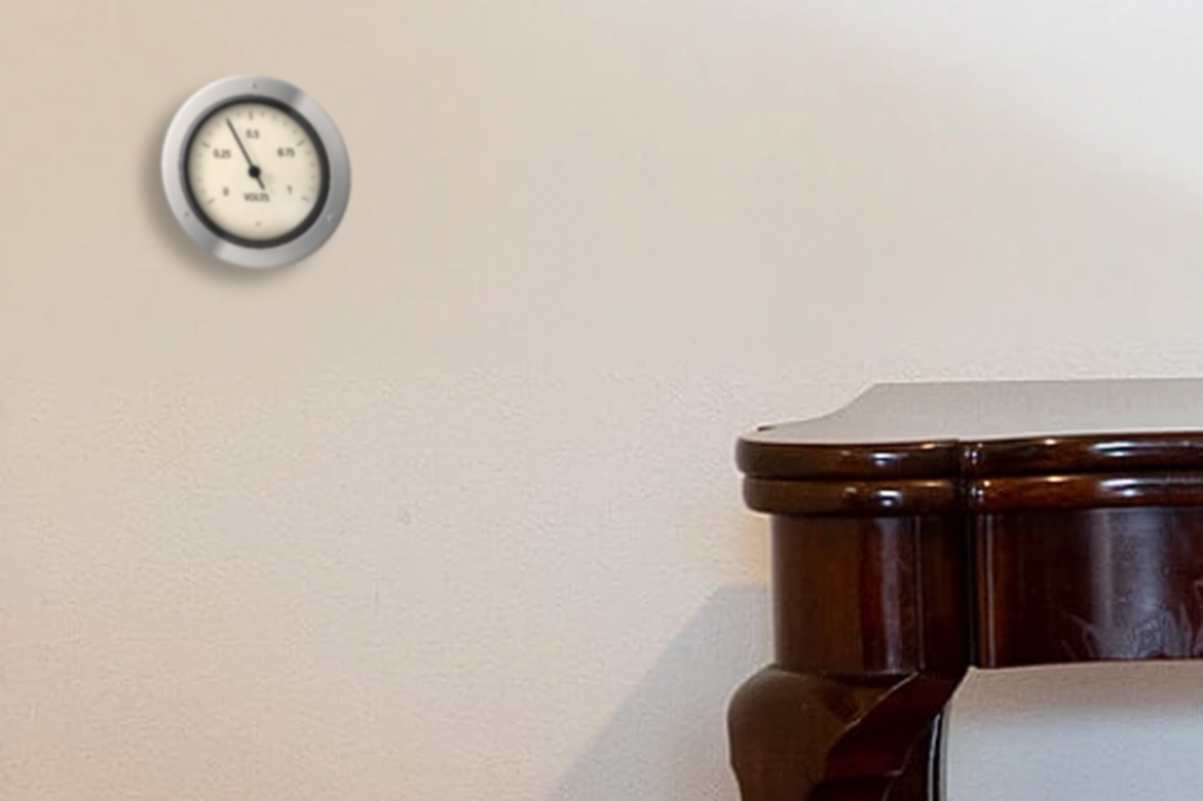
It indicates 0.4 V
